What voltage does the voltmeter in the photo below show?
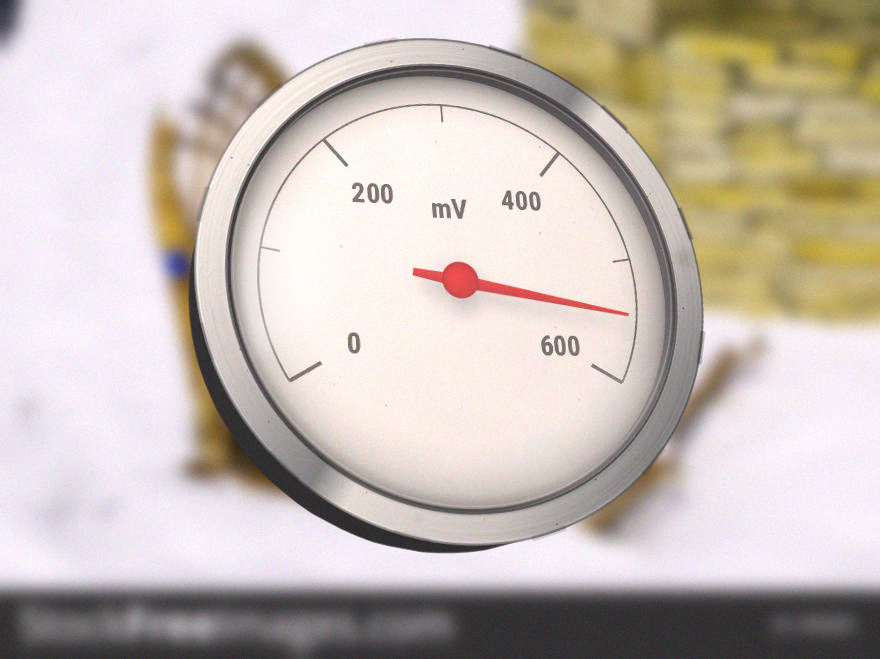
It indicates 550 mV
